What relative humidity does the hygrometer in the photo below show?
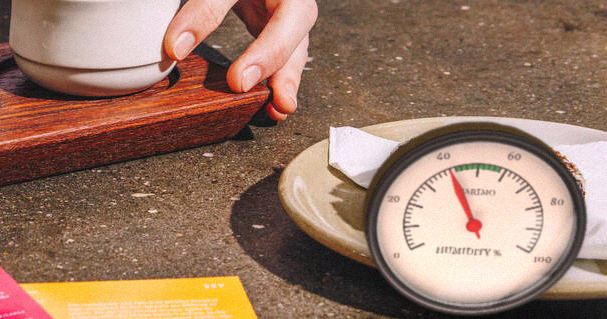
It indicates 40 %
